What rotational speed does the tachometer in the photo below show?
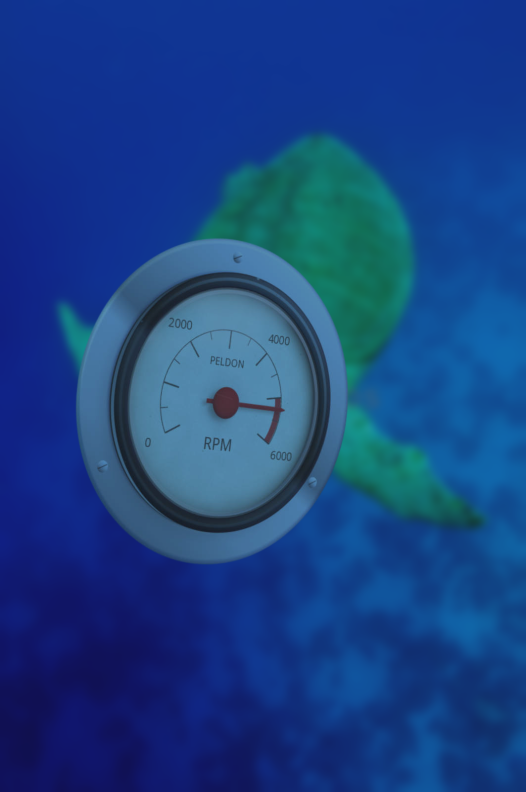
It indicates 5250 rpm
